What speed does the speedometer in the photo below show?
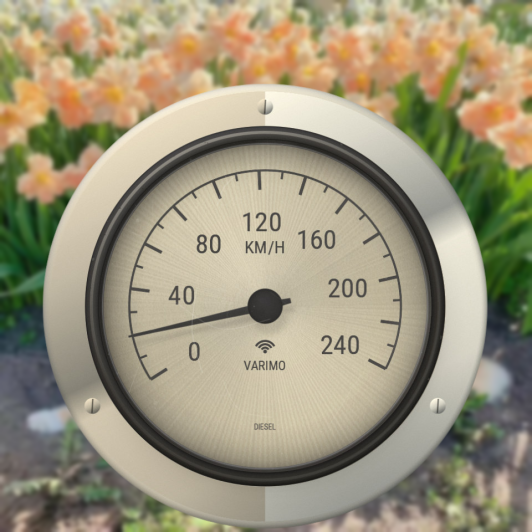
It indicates 20 km/h
